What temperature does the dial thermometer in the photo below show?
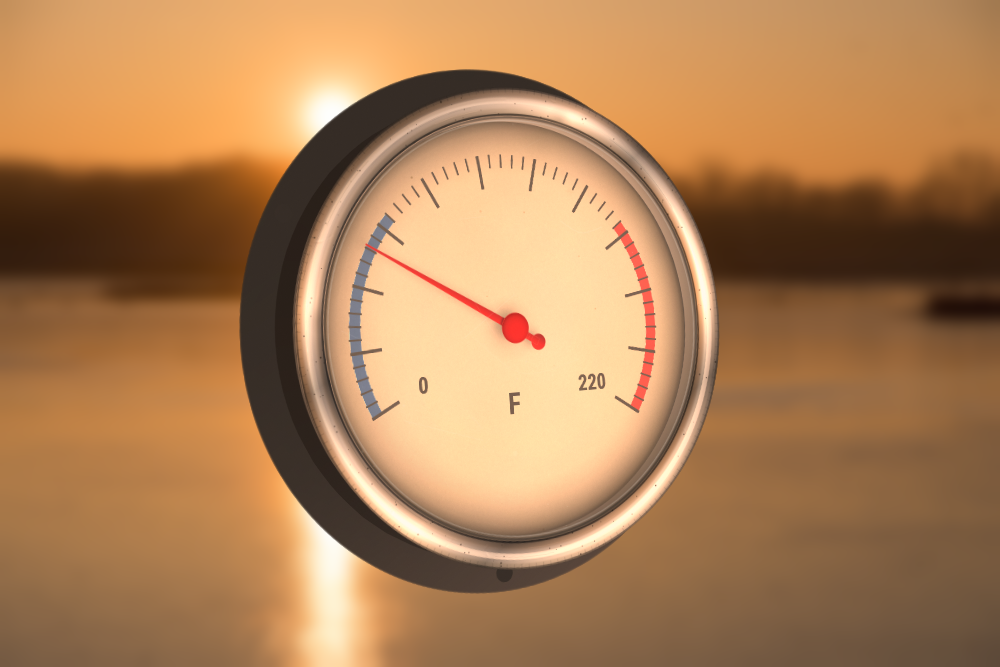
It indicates 52 °F
